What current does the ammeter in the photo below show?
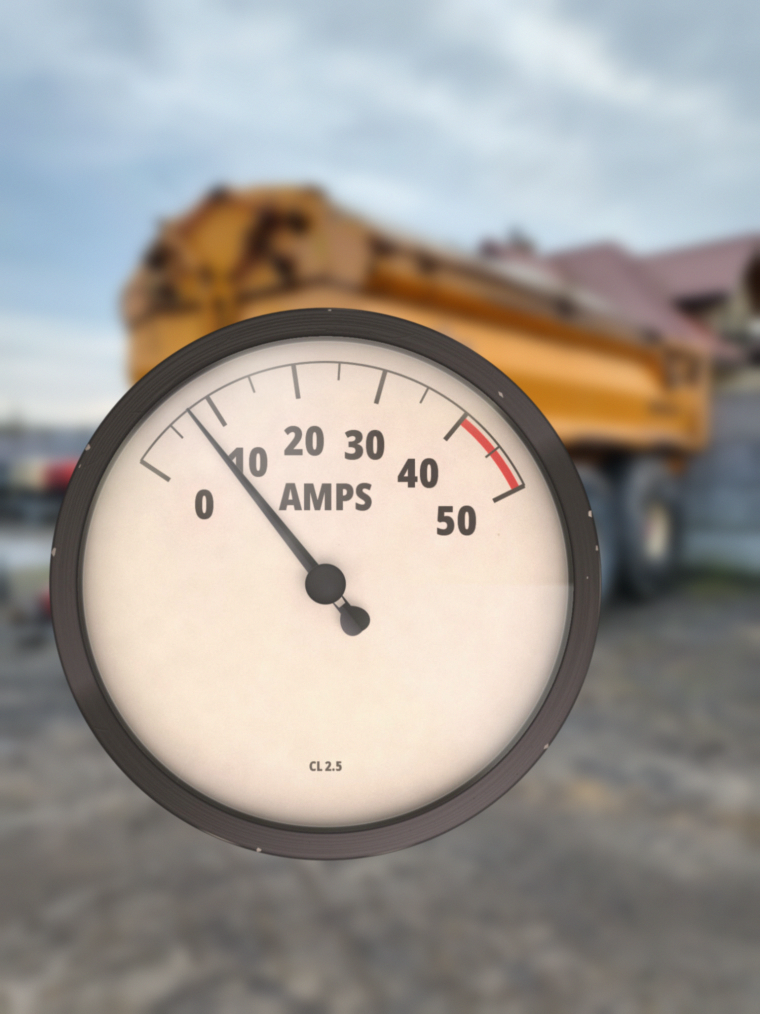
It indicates 7.5 A
